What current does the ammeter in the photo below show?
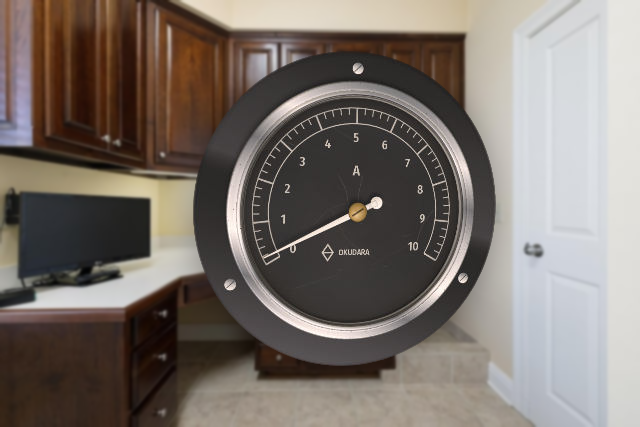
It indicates 0.2 A
